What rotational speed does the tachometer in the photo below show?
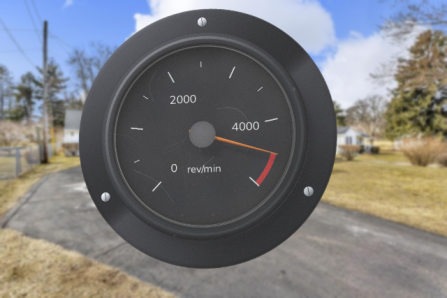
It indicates 4500 rpm
